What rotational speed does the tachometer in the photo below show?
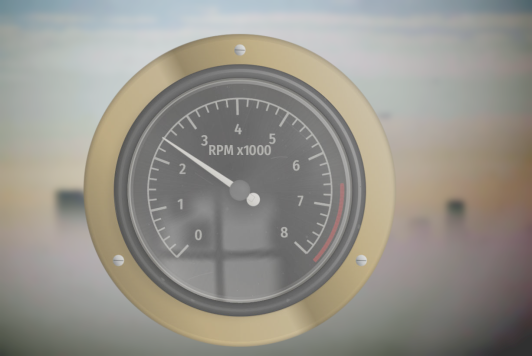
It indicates 2400 rpm
